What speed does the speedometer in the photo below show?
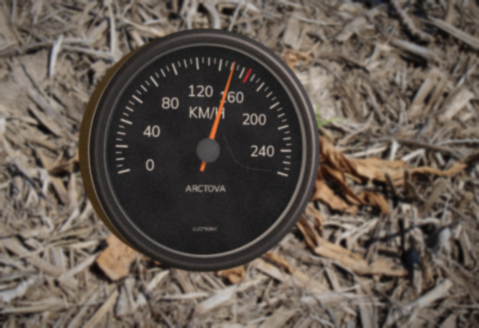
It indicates 150 km/h
